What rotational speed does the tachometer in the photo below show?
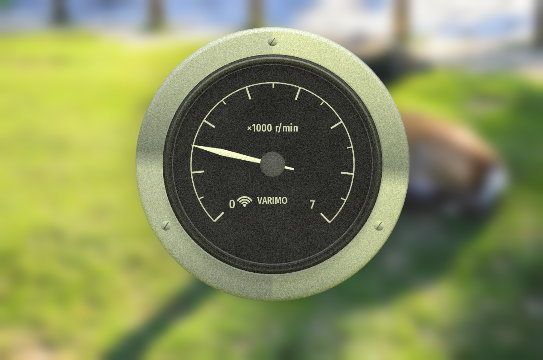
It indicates 1500 rpm
